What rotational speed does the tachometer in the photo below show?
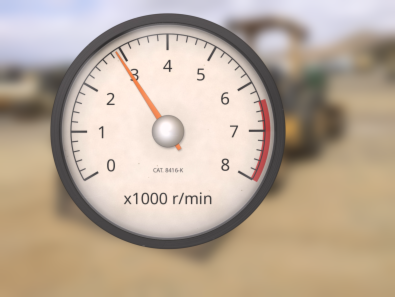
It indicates 2900 rpm
